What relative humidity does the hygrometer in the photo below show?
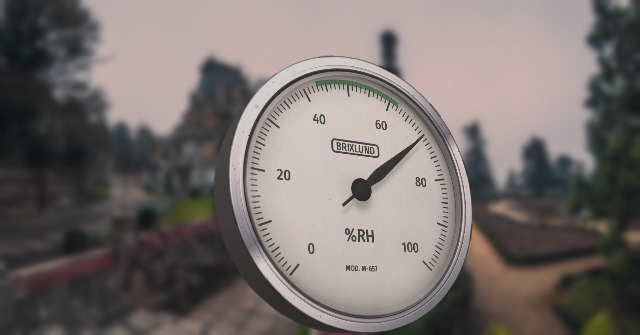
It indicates 70 %
